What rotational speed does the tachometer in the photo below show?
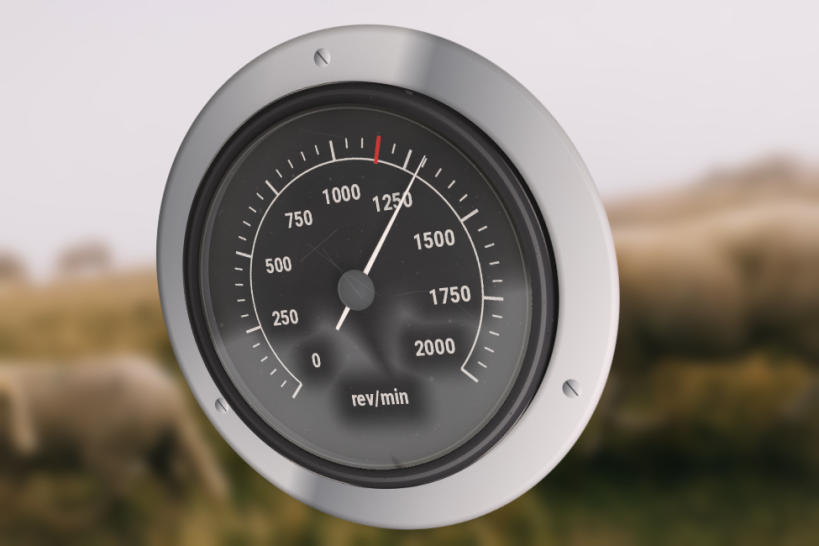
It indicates 1300 rpm
